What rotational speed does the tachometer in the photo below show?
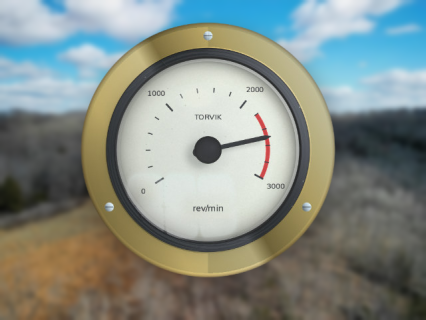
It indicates 2500 rpm
